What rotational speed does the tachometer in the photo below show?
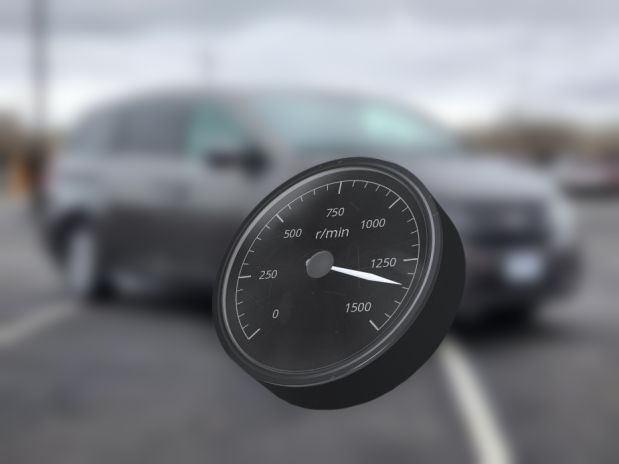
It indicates 1350 rpm
